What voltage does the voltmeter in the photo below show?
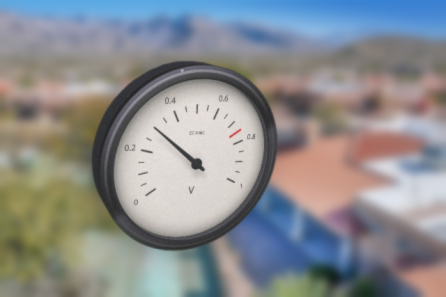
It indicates 0.3 V
